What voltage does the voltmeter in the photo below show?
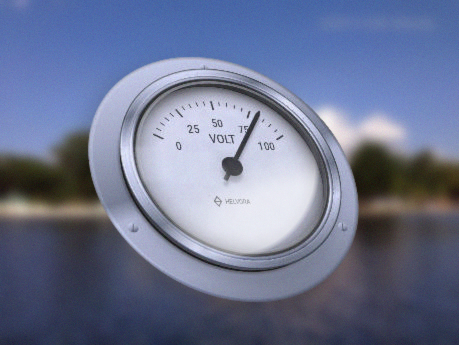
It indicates 80 V
